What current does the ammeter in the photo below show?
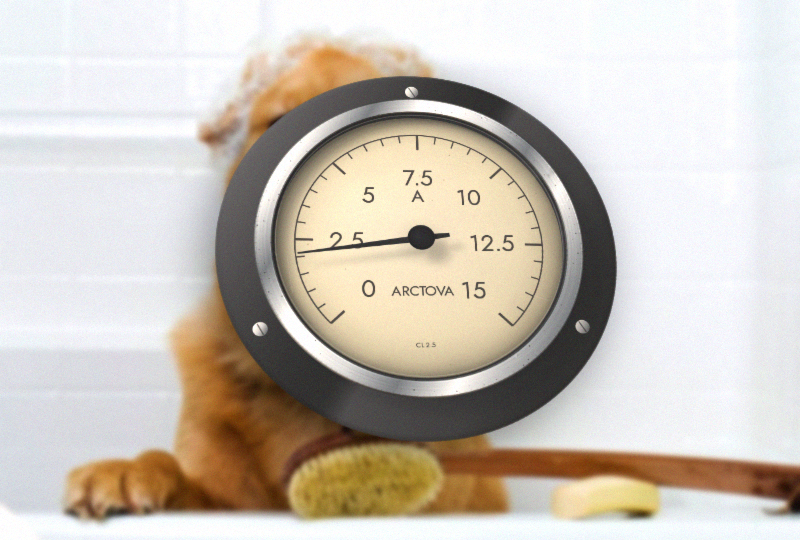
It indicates 2 A
